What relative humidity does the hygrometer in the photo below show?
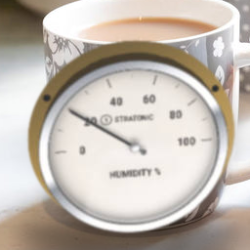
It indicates 20 %
